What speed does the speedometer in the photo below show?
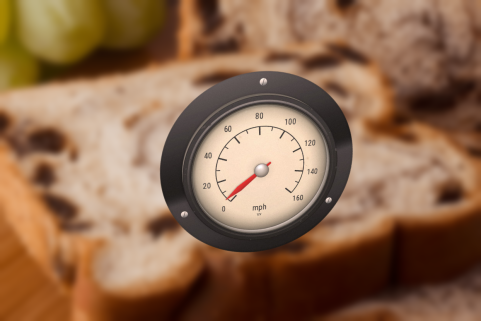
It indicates 5 mph
